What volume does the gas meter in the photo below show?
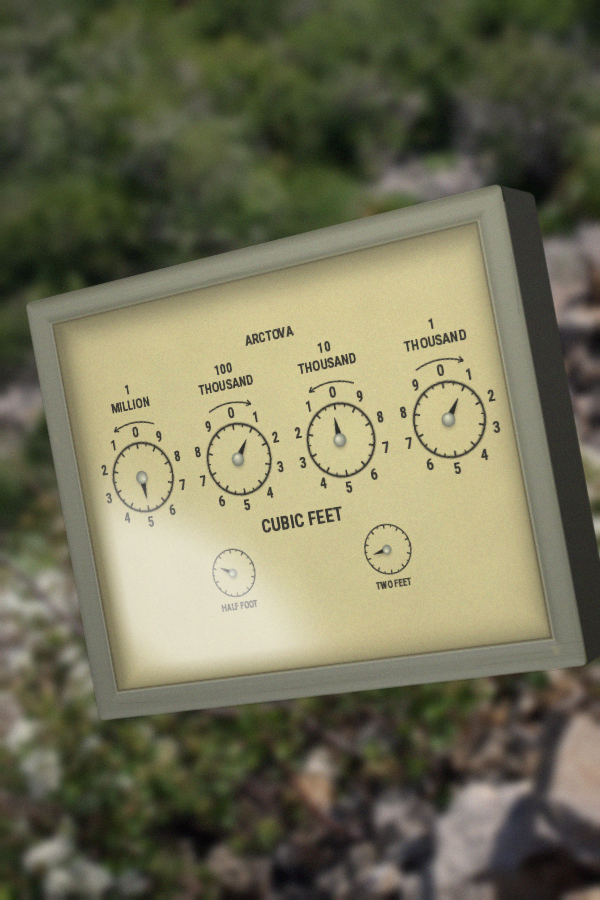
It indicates 510100 ft³
